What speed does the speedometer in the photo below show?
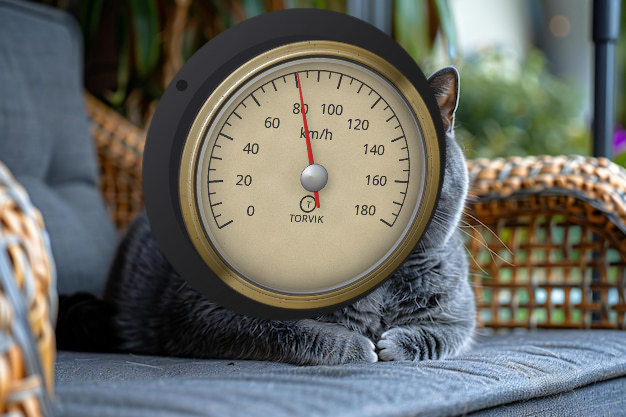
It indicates 80 km/h
